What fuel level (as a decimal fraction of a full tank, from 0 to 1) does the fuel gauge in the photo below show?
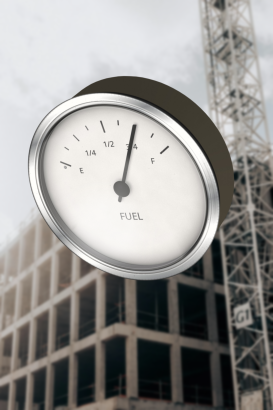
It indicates 0.75
